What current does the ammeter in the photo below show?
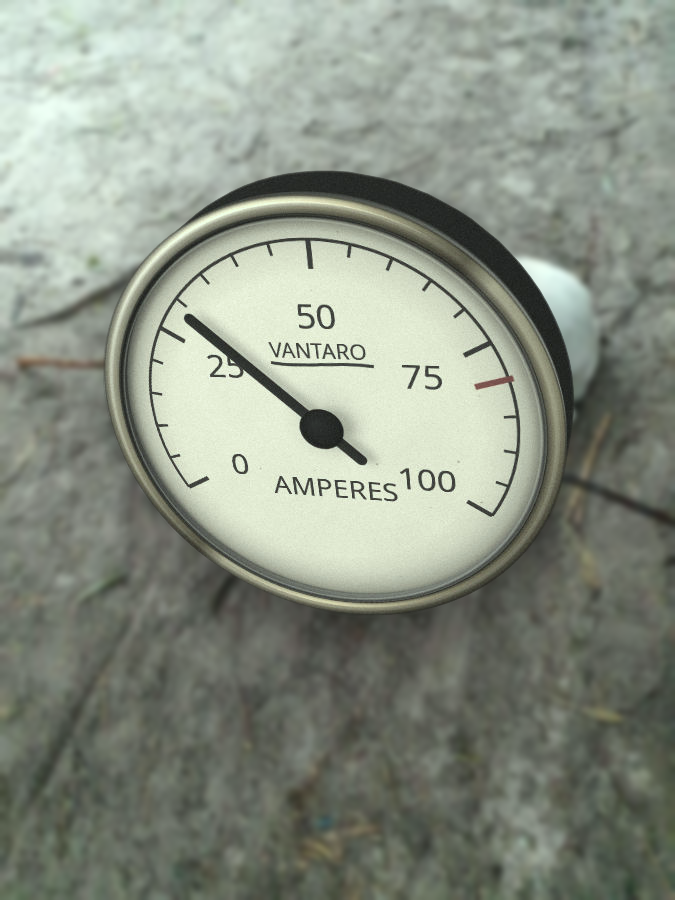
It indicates 30 A
